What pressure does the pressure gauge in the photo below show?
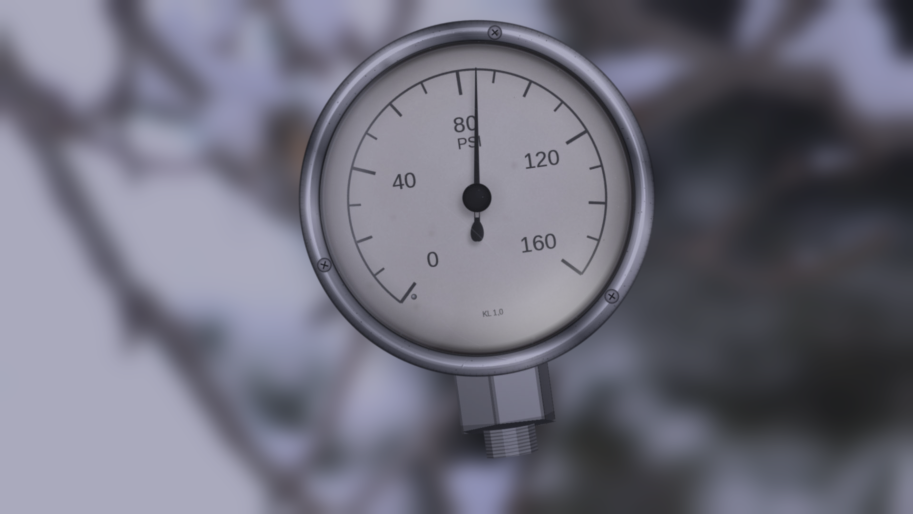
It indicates 85 psi
